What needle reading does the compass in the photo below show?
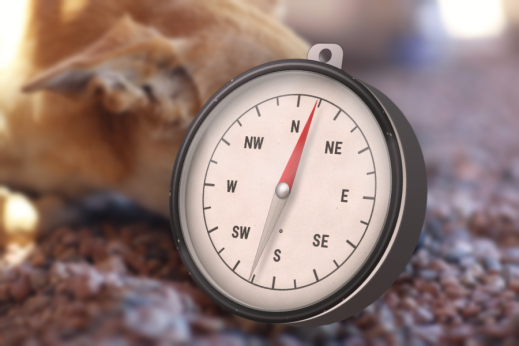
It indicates 15 °
